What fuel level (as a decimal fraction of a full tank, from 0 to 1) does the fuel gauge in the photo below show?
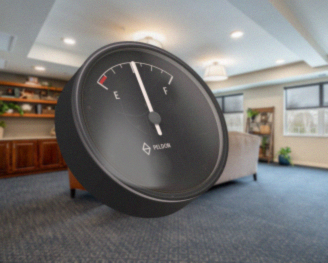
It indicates 0.5
